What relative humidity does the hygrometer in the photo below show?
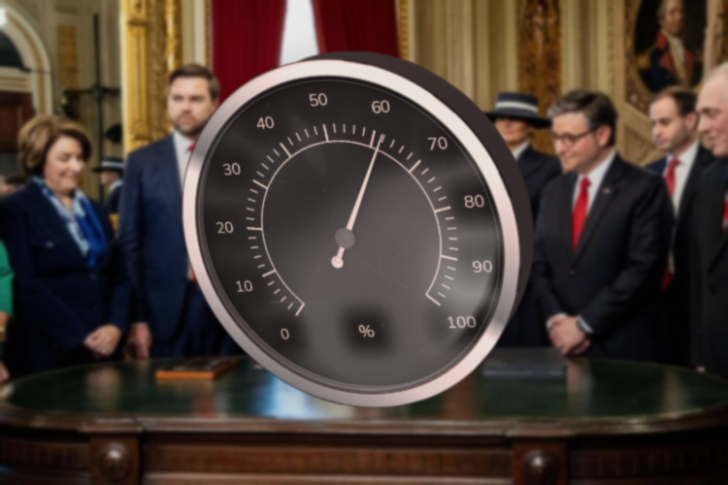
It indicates 62 %
